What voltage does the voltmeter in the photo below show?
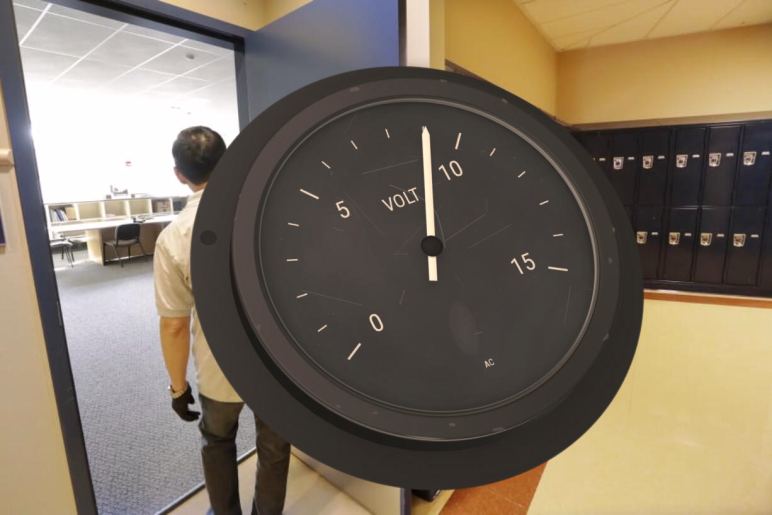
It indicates 9 V
